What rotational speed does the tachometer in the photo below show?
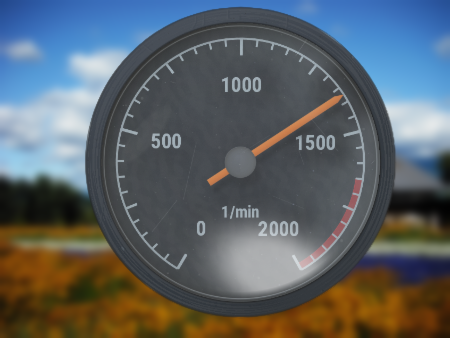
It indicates 1375 rpm
